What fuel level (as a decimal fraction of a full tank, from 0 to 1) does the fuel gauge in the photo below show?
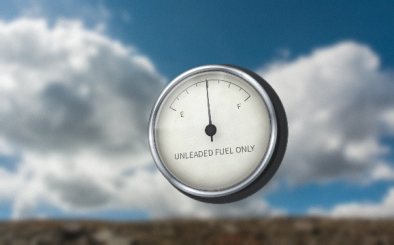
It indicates 0.5
